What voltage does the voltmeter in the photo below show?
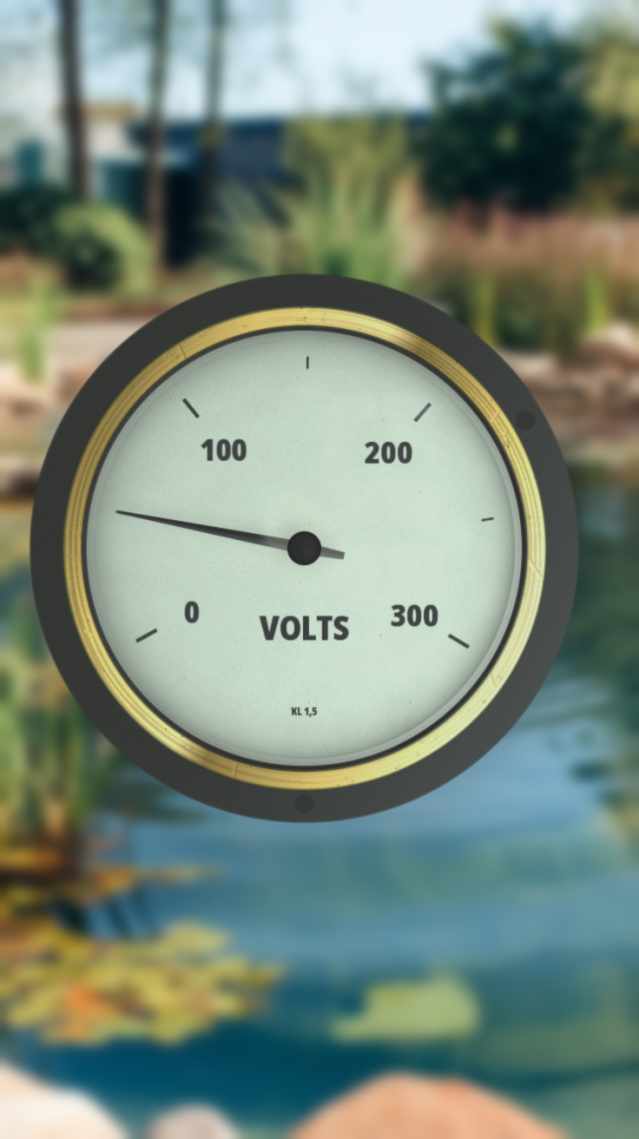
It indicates 50 V
